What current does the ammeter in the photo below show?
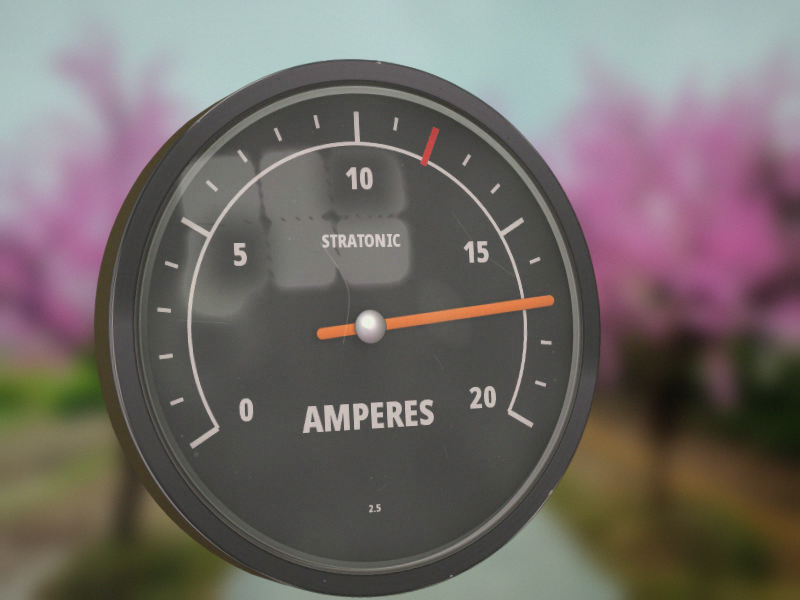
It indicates 17 A
